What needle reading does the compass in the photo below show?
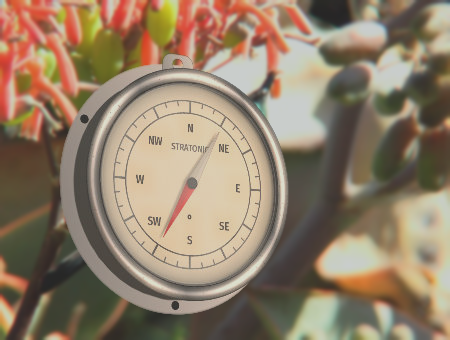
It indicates 210 °
